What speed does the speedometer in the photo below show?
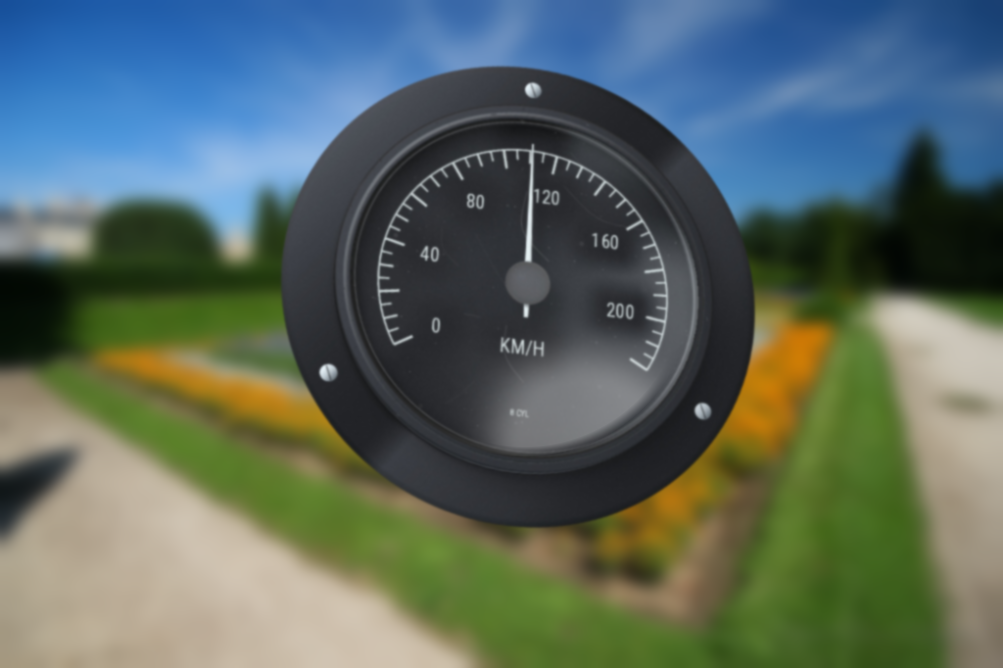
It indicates 110 km/h
